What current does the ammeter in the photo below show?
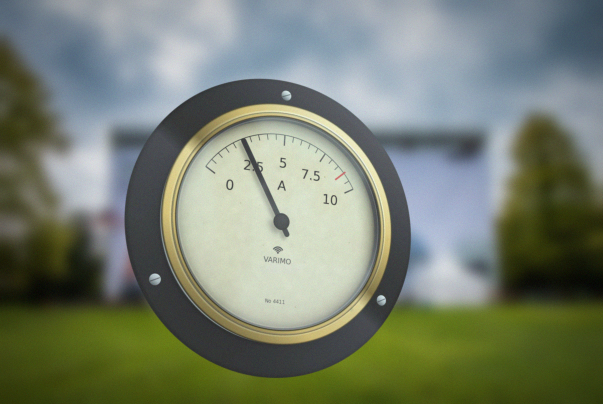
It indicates 2.5 A
